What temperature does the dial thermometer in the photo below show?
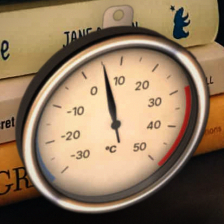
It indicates 5 °C
